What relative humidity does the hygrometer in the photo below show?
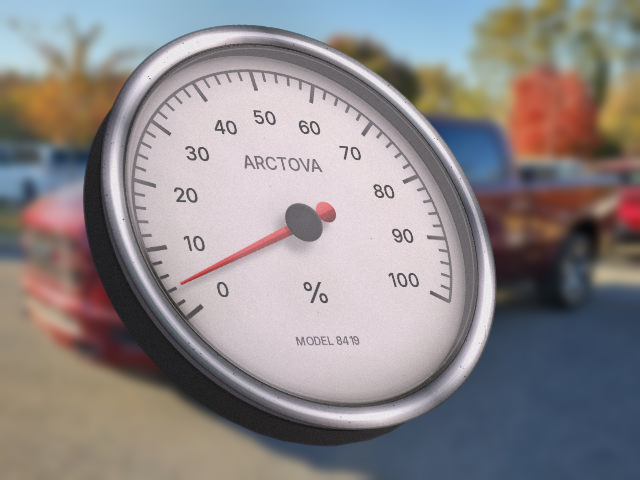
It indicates 4 %
